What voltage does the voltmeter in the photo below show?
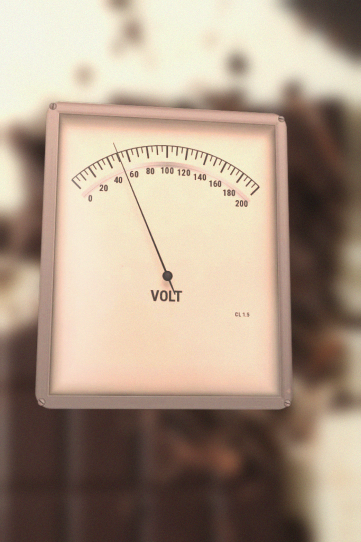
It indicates 50 V
